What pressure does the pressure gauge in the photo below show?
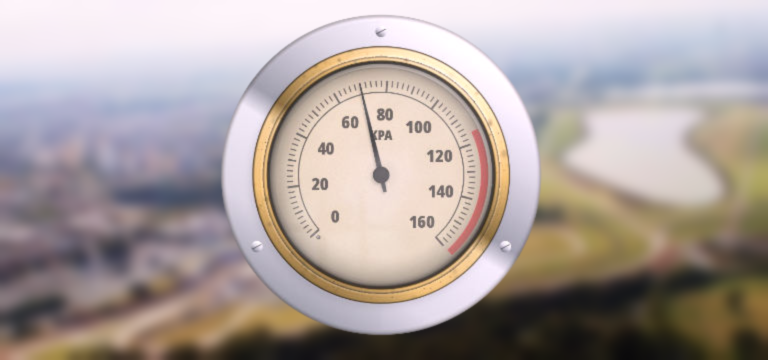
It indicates 70 kPa
